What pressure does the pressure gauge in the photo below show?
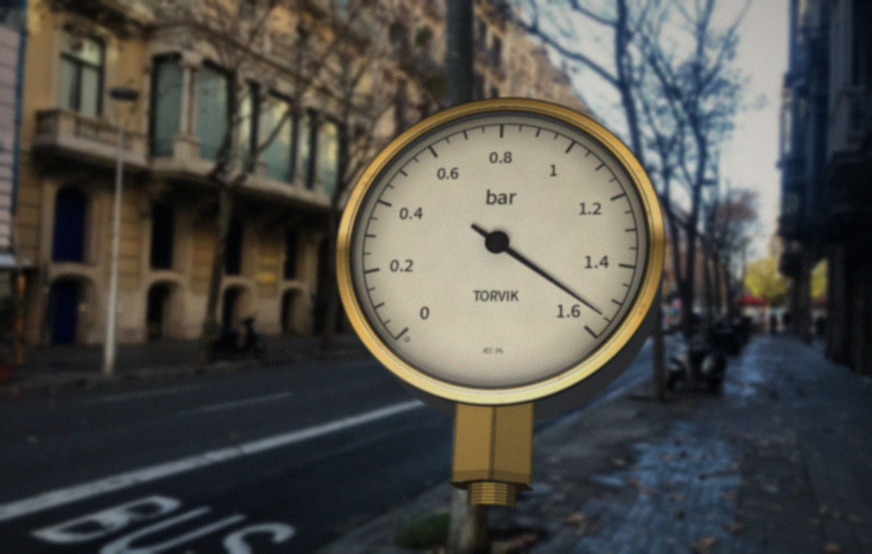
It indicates 1.55 bar
